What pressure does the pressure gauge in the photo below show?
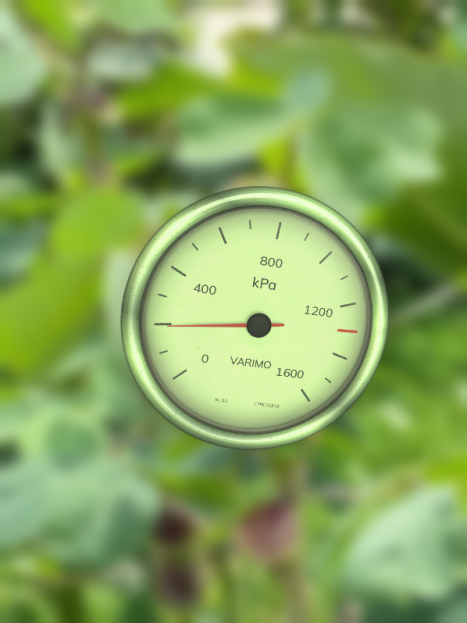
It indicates 200 kPa
